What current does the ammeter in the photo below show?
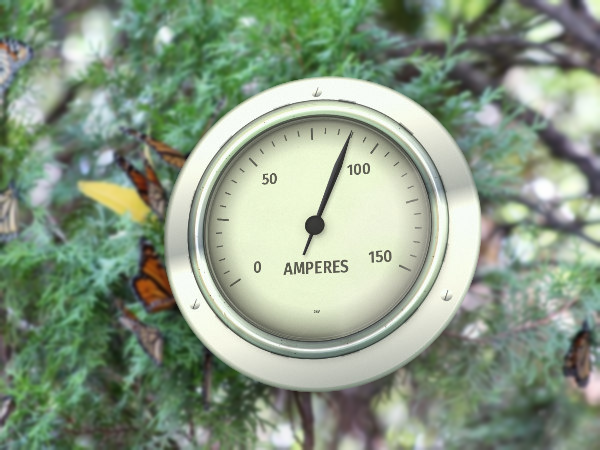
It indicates 90 A
